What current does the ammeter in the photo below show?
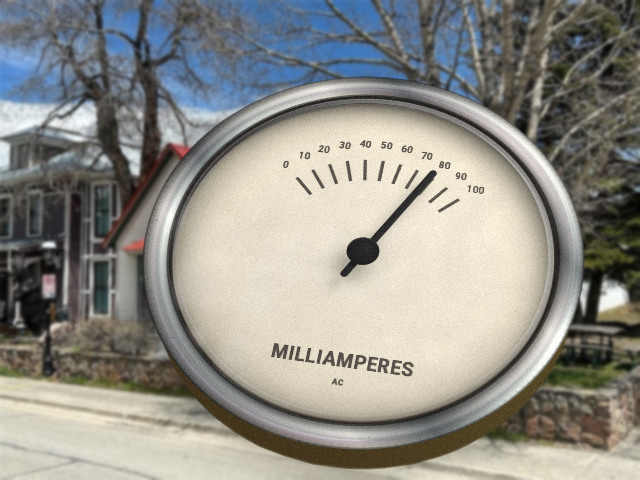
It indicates 80 mA
